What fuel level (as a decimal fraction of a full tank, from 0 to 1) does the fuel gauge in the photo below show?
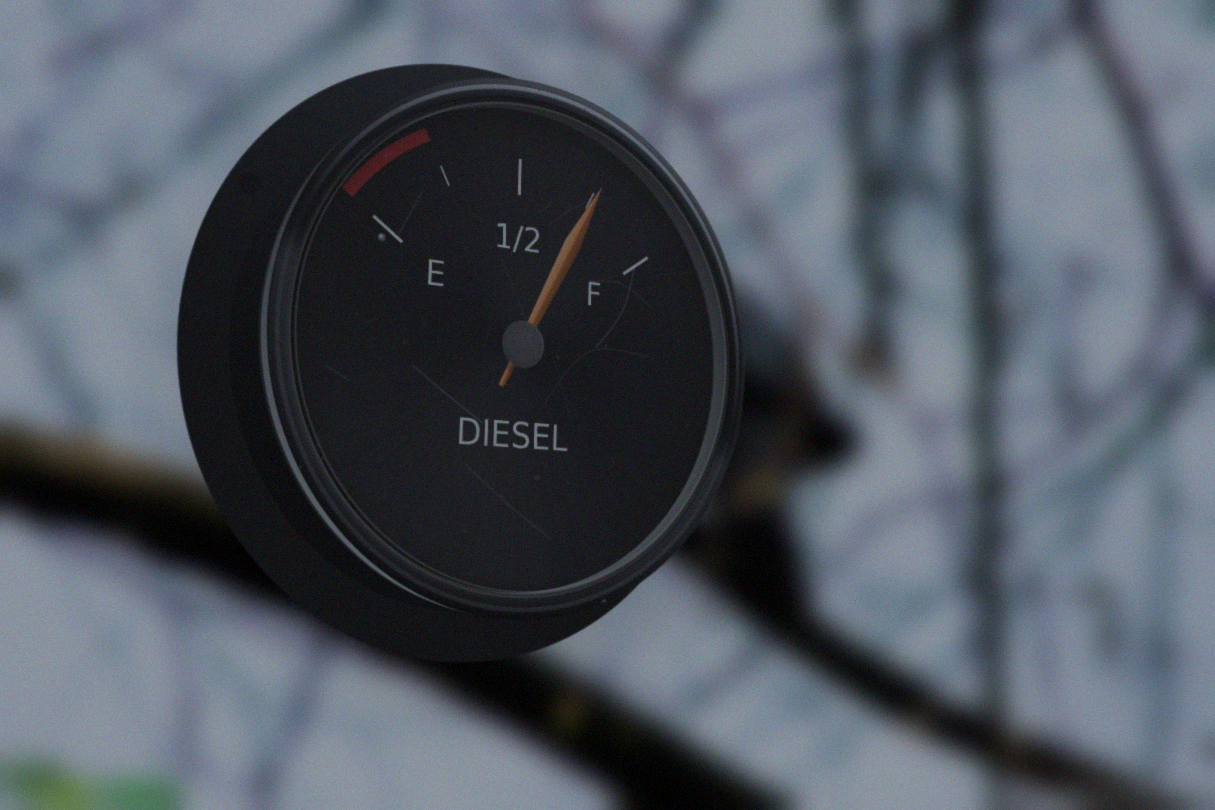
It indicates 0.75
